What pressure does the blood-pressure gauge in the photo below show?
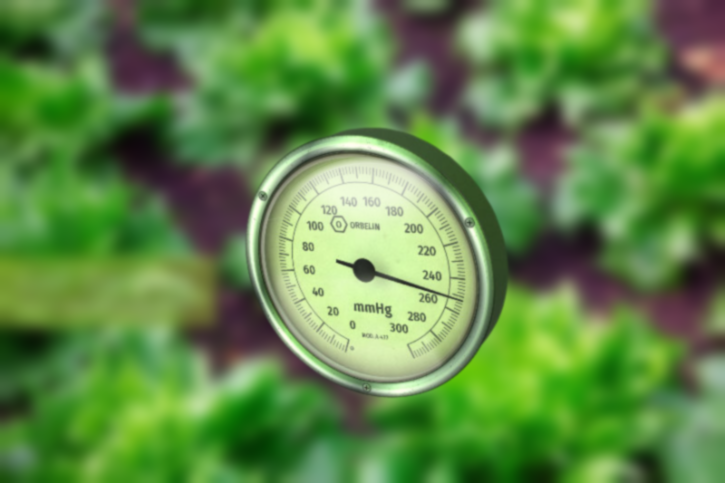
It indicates 250 mmHg
